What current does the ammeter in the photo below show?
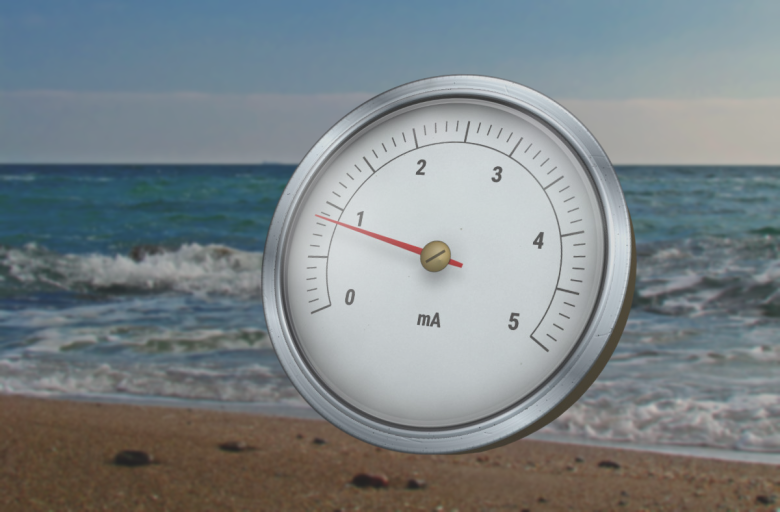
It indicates 0.85 mA
